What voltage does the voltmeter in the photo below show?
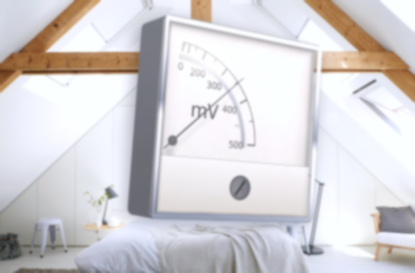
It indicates 350 mV
